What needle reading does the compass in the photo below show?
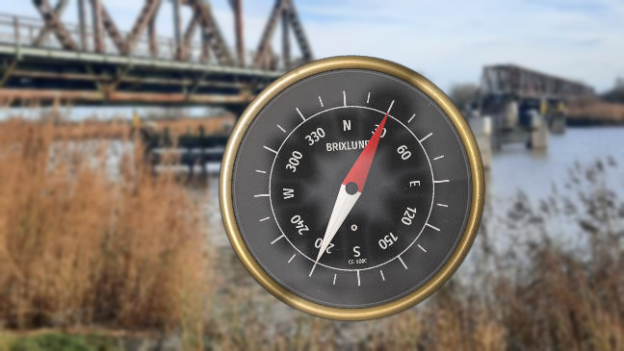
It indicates 30 °
